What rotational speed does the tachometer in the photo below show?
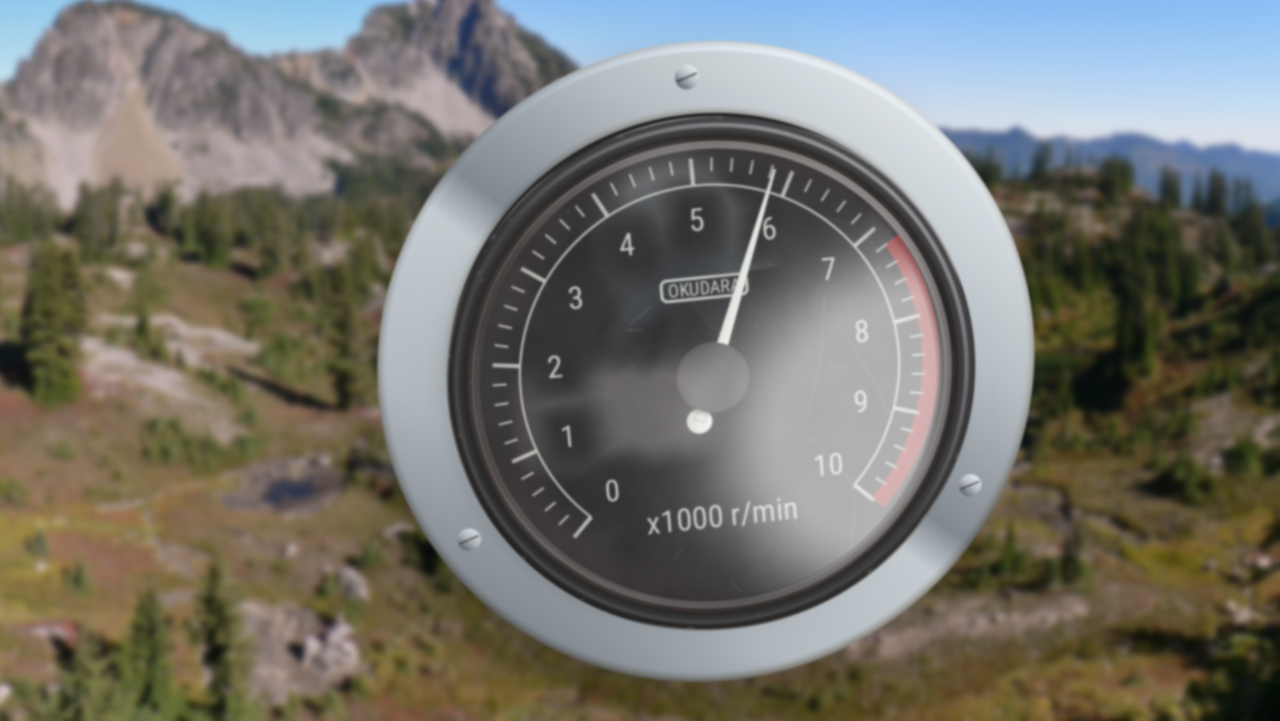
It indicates 5800 rpm
